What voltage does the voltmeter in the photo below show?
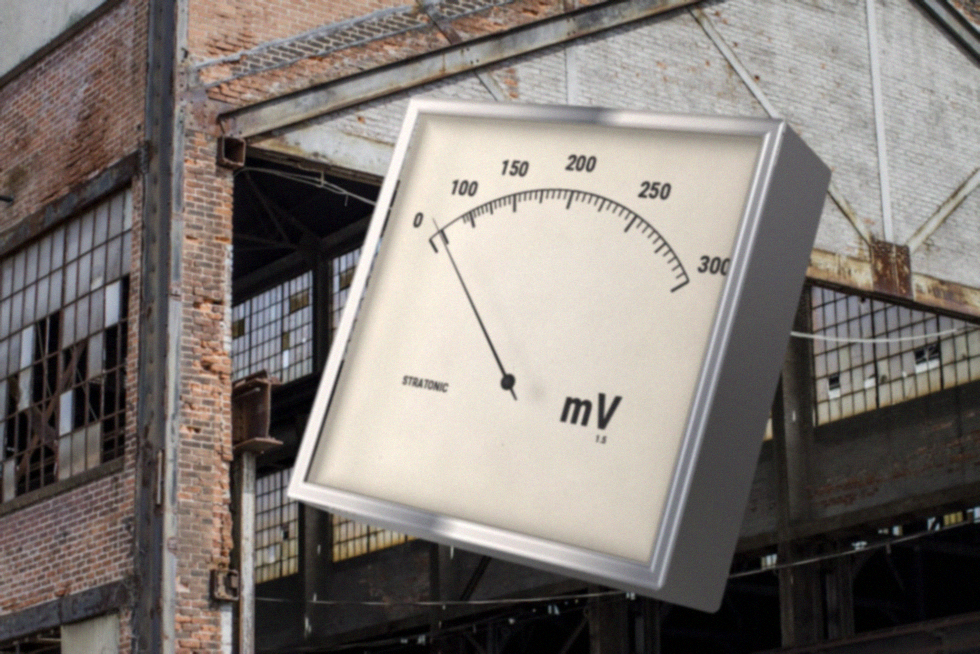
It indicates 50 mV
